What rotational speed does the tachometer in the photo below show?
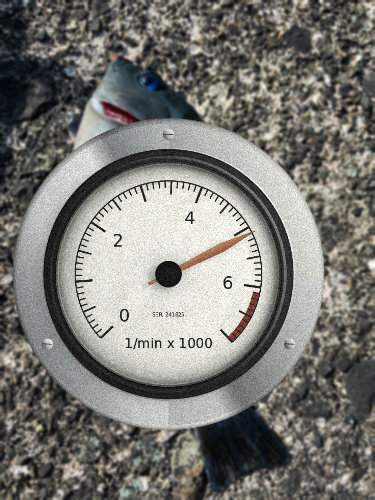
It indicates 5100 rpm
